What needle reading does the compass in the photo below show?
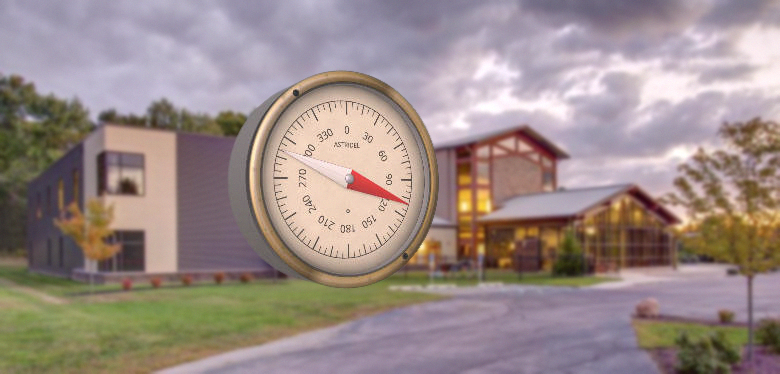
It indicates 110 °
